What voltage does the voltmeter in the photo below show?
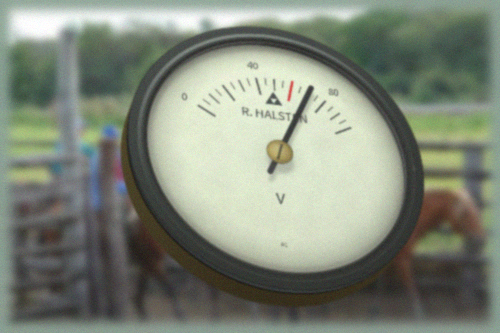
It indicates 70 V
